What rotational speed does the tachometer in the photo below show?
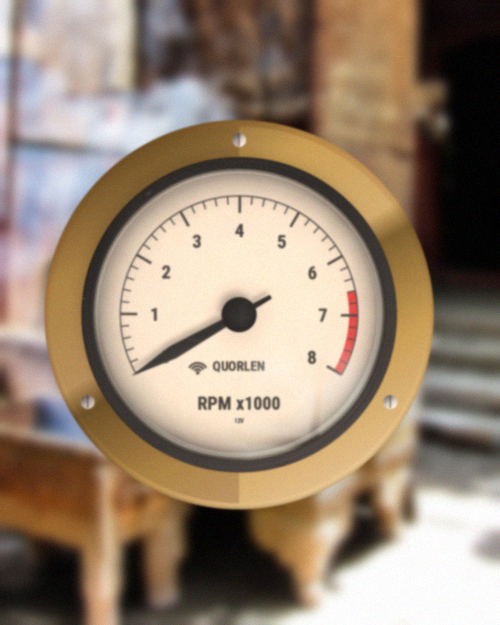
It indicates 0 rpm
